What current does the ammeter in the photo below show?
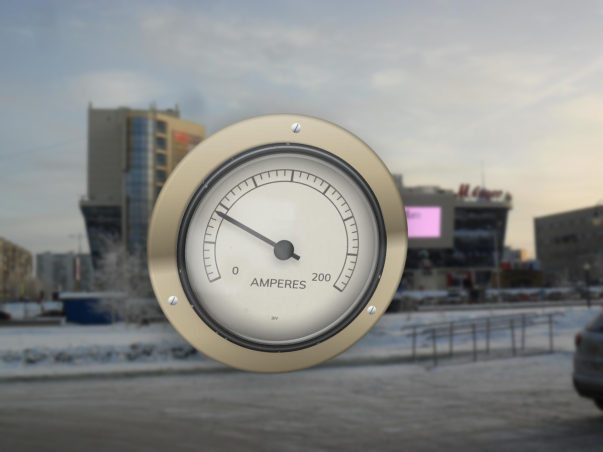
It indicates 45 A
